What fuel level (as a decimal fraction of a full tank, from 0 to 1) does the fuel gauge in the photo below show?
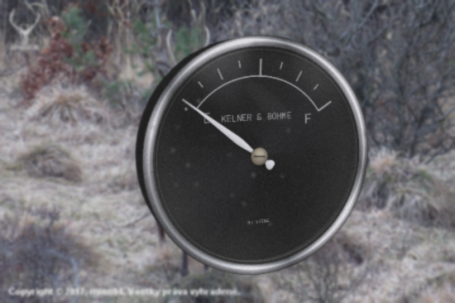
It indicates 0
